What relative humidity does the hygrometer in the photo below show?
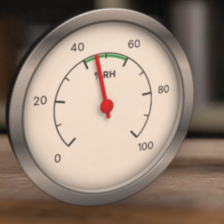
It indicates 45 %
